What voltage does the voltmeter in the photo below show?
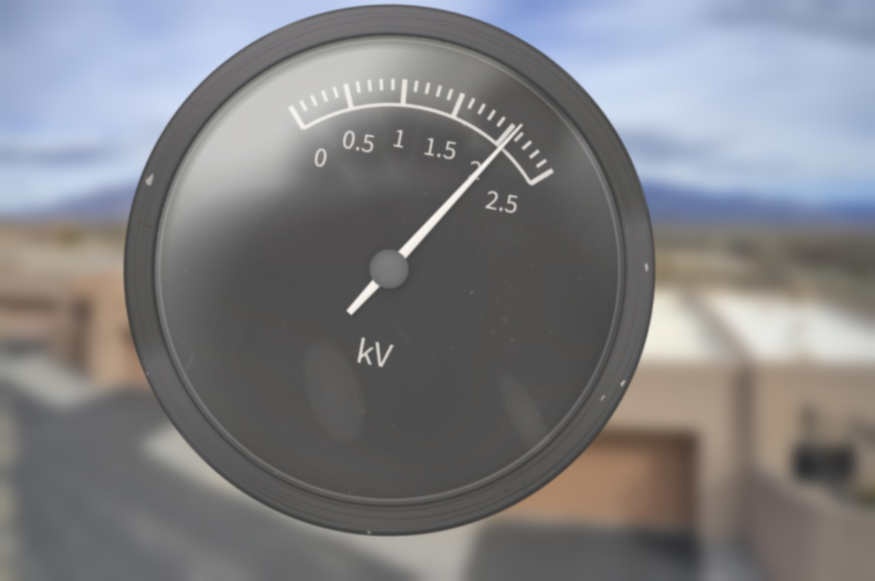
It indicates 2.05 kV
